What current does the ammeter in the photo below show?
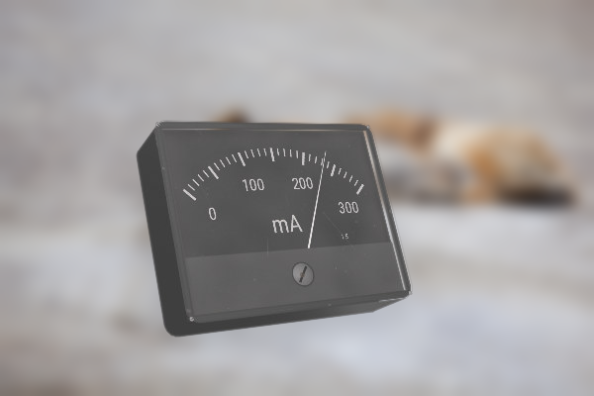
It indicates 230 mA
